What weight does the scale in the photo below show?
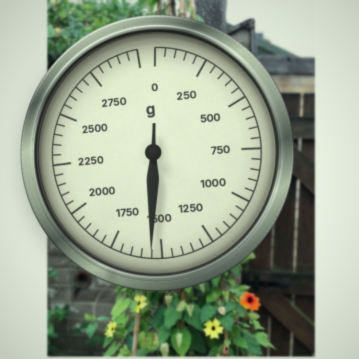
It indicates 1550 g
